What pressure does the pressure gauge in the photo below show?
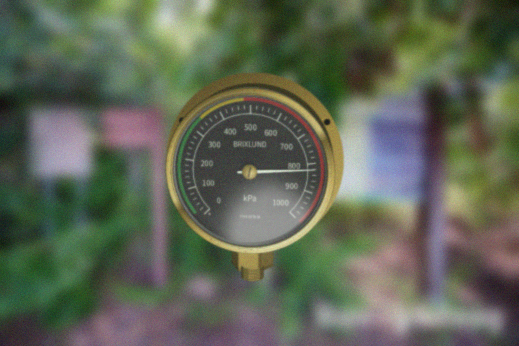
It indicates 820 kPa
